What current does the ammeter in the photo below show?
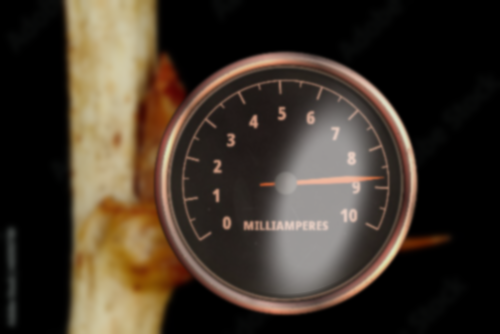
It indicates 8.75 mA
